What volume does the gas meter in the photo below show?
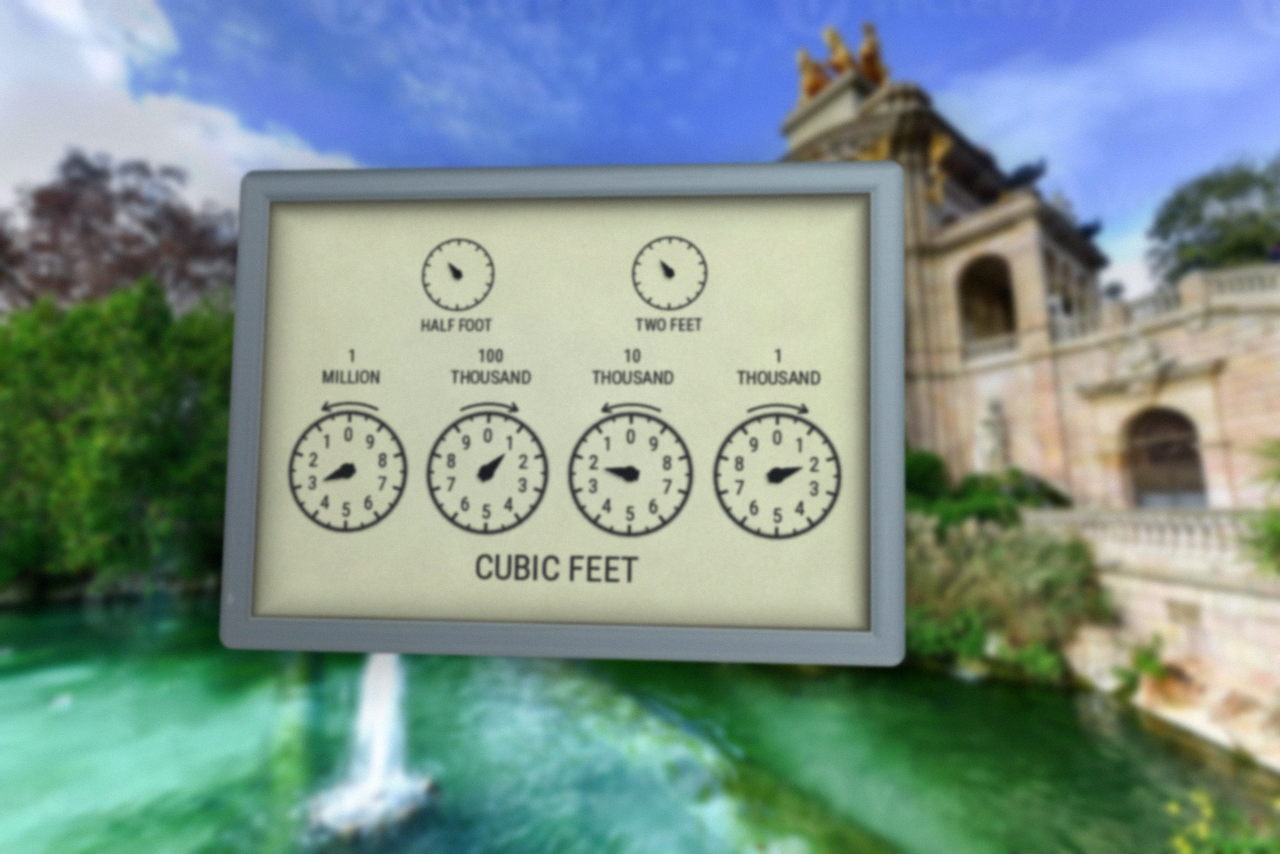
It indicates 312200 ft³
